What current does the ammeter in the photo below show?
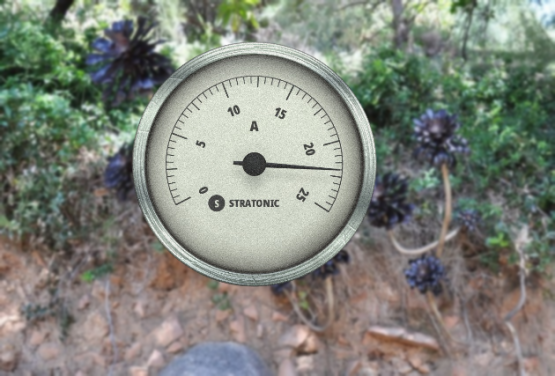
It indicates 22 A
